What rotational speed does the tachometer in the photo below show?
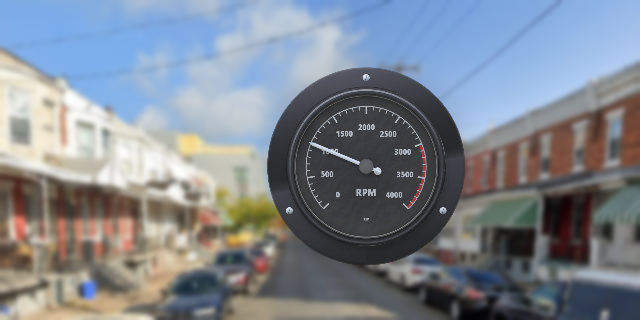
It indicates 1000 rpm
